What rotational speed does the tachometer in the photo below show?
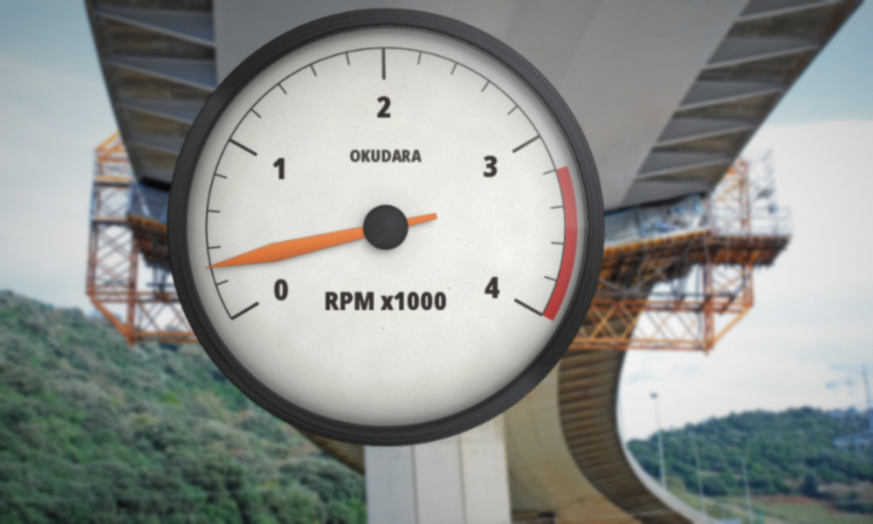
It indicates 300 rpm
